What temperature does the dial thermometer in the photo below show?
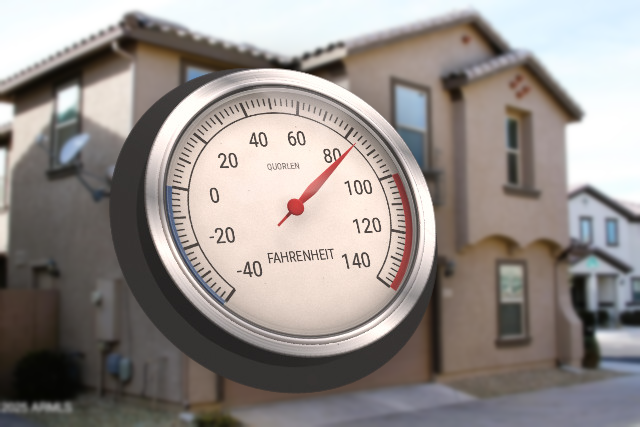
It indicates 84 °F
